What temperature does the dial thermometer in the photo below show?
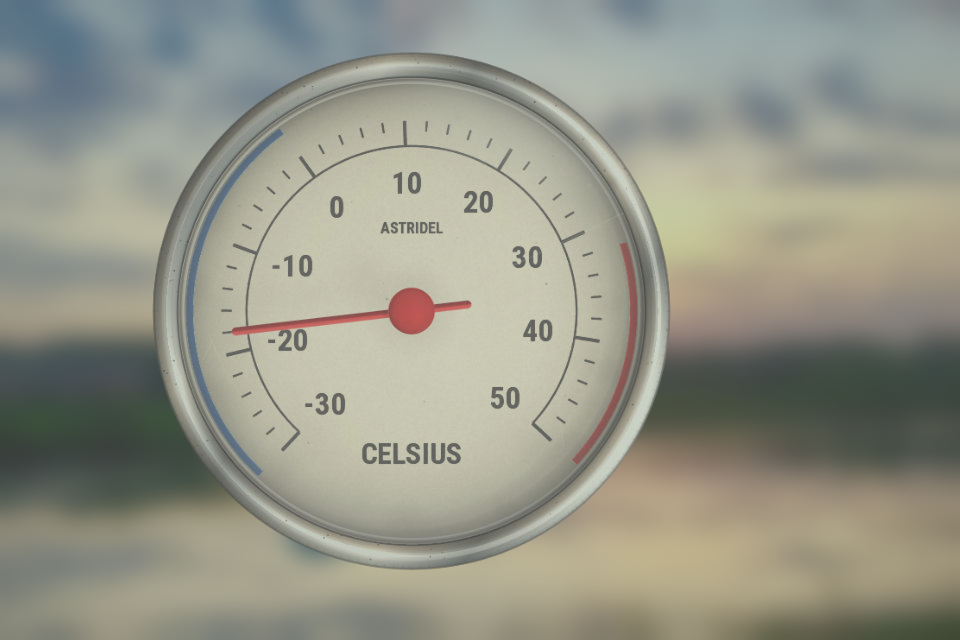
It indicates -18 °C
